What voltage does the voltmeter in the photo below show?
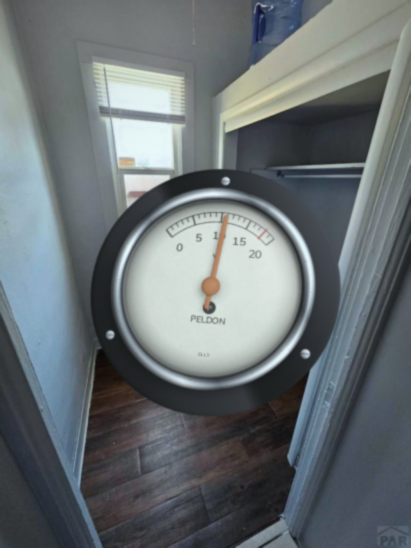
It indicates 11 V
